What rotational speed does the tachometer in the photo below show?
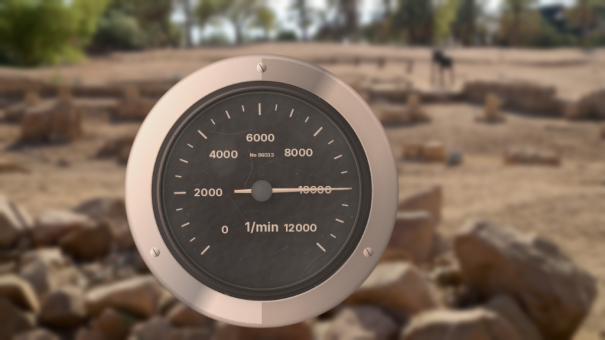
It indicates 10000 rpm
